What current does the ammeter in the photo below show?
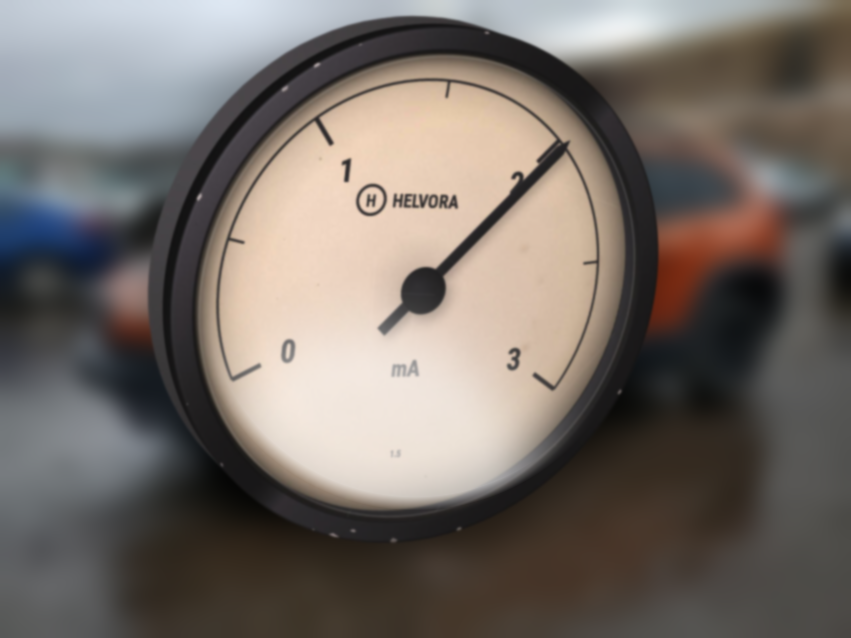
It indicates 2 mA
